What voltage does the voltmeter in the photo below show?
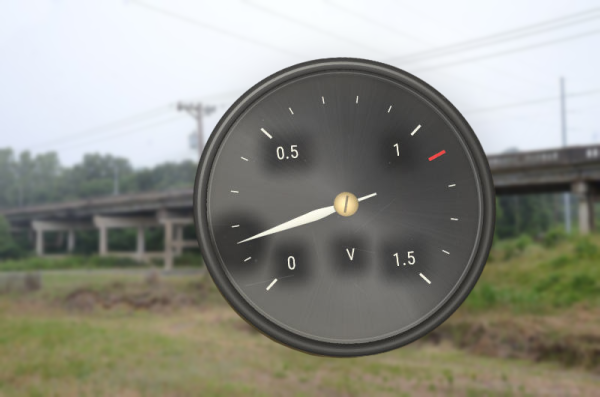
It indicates 0.15 V
